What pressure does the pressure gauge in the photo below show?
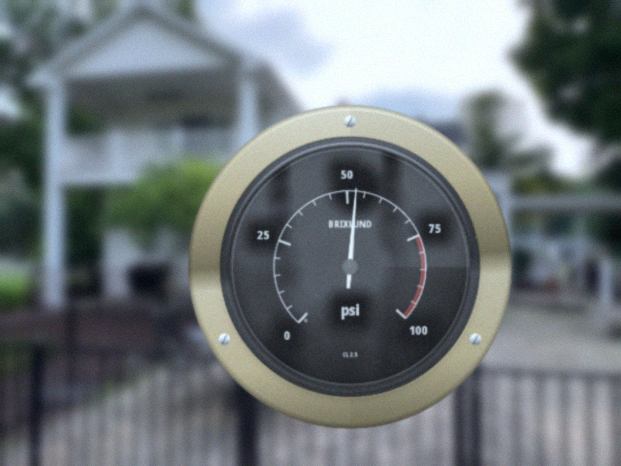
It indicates 52.5 psi
